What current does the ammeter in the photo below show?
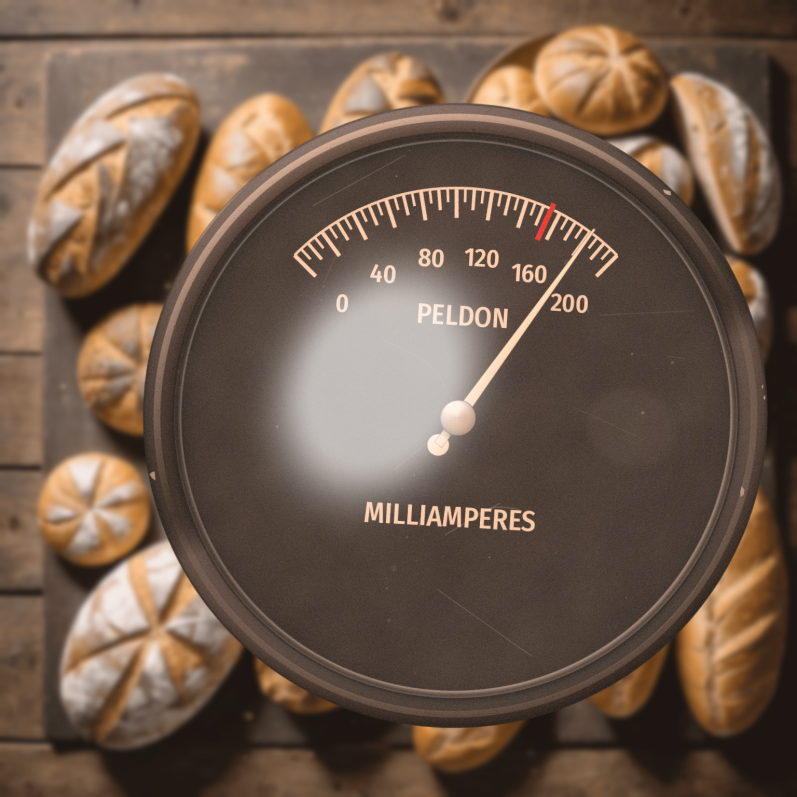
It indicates 180 mA
